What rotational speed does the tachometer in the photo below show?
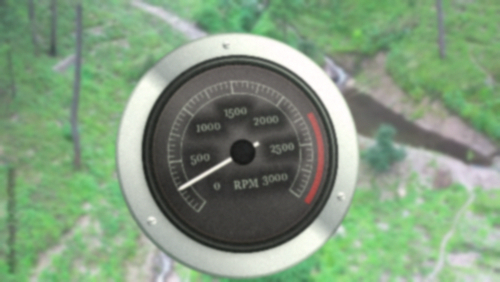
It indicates 250 rpm
